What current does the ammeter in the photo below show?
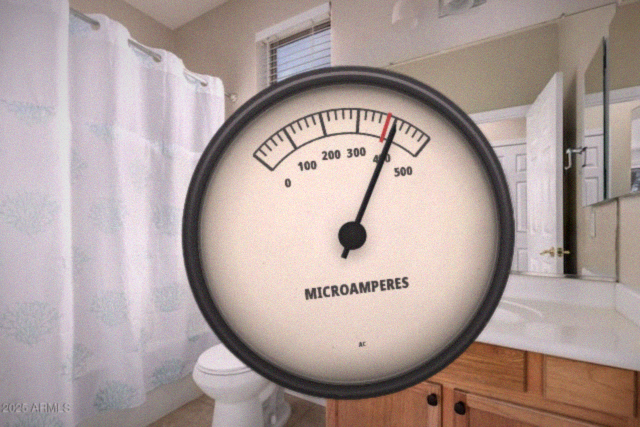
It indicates 400 µA
